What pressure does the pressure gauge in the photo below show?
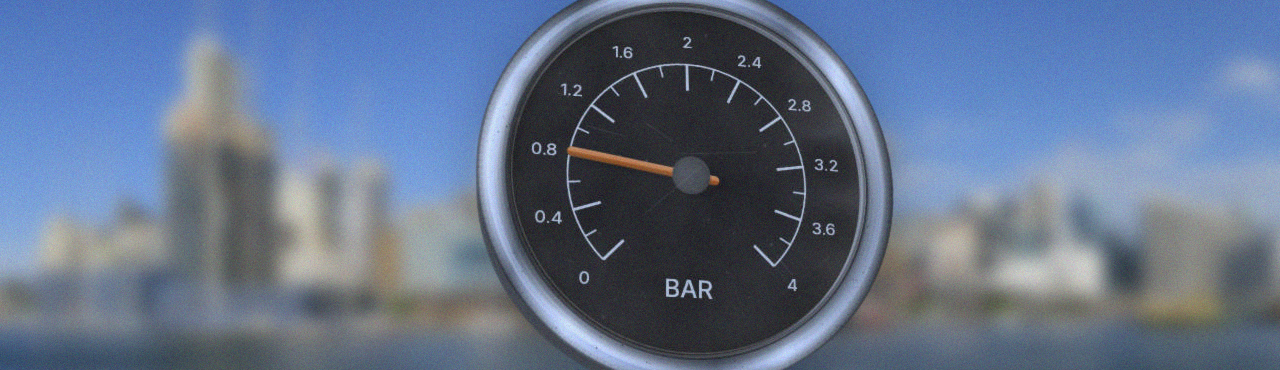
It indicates 0.8 bar
